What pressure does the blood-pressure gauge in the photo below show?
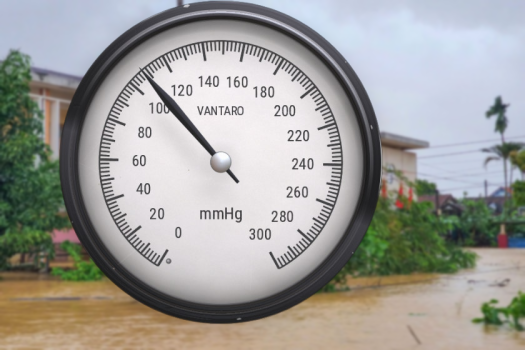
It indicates 108 mmHg
